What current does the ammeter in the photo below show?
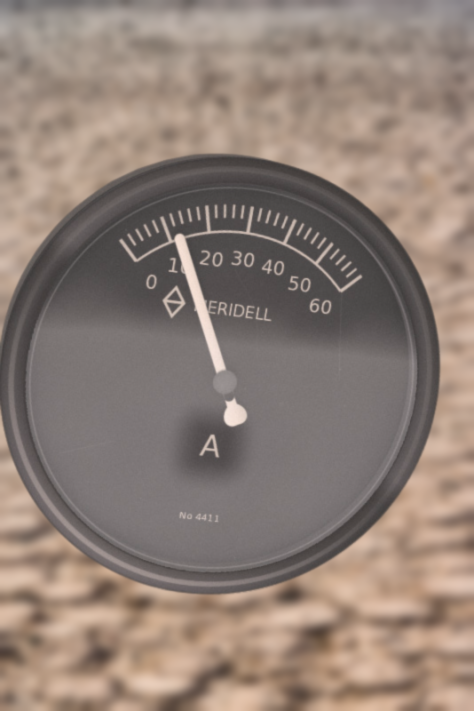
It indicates 12 A
